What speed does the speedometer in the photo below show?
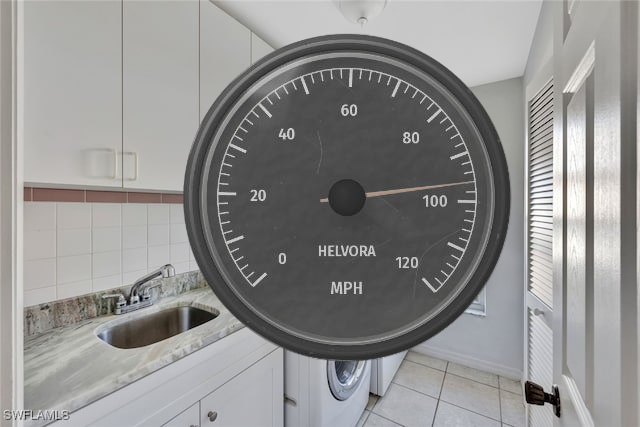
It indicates 96 mph
